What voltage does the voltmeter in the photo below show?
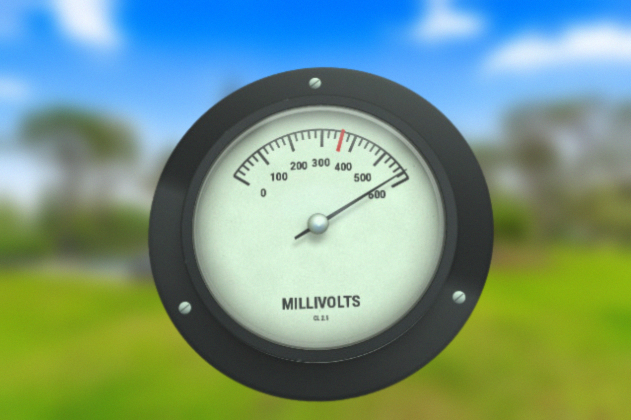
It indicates 580 mV
